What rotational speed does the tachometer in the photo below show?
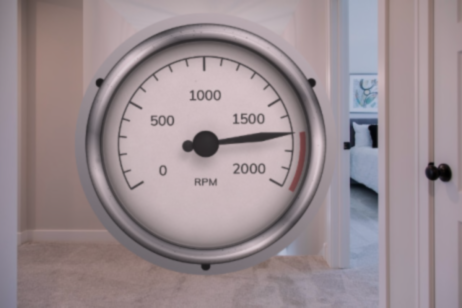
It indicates 1700 rpm
